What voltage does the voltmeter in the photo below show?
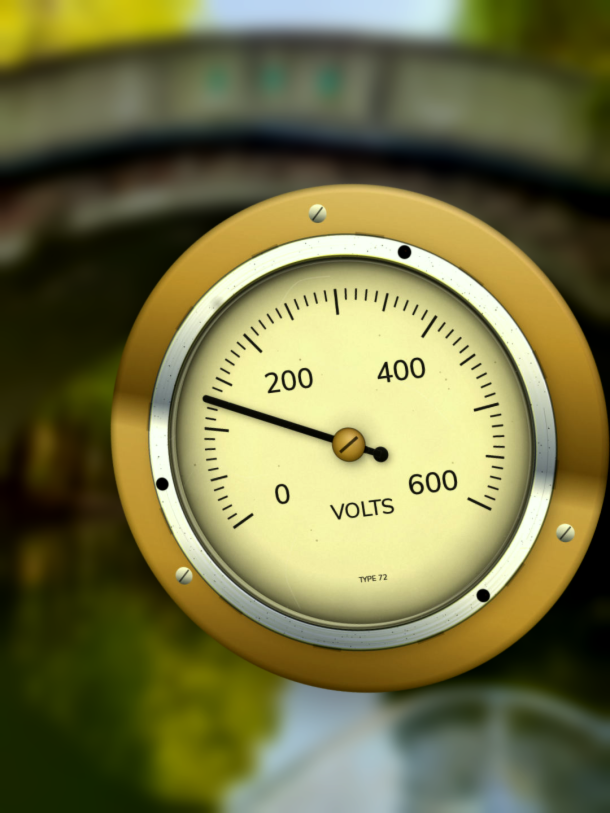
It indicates 130 V
